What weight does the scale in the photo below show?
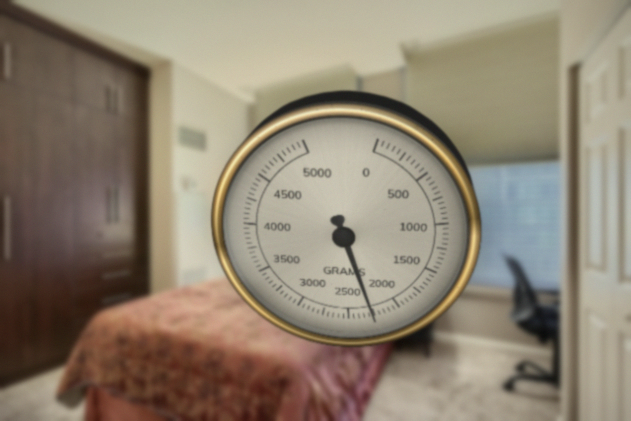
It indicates 2250 g
